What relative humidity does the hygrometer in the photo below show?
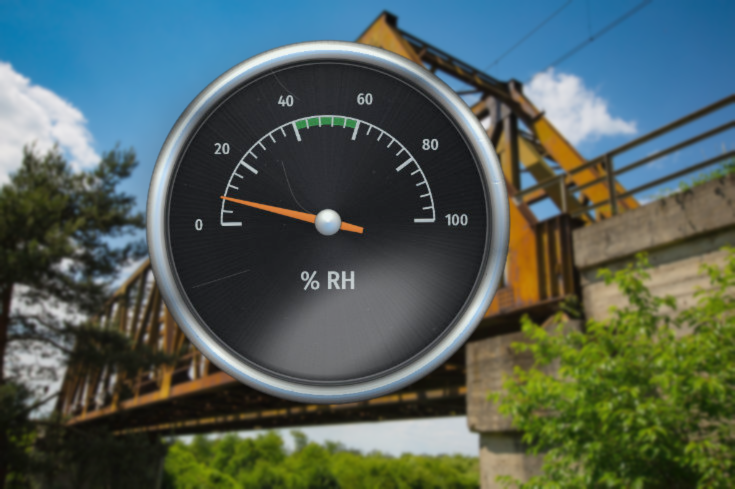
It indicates 8 %
